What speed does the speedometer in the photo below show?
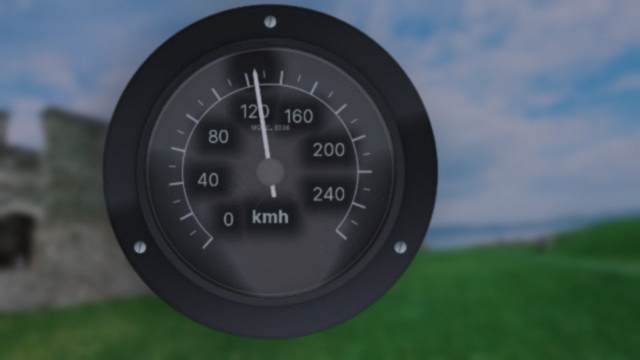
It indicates 125 km/h
